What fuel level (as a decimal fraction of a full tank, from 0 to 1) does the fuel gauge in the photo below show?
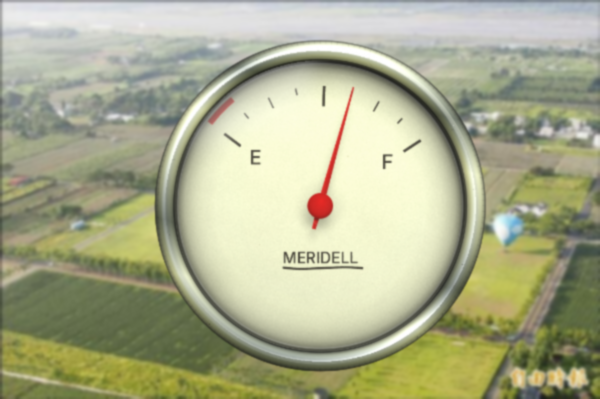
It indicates 0.625
